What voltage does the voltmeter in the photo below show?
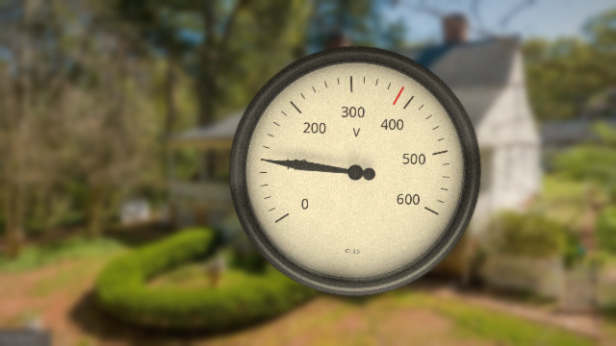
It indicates 100 V
